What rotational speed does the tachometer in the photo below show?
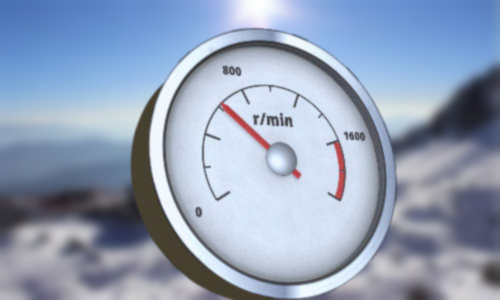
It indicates 600 rpm
